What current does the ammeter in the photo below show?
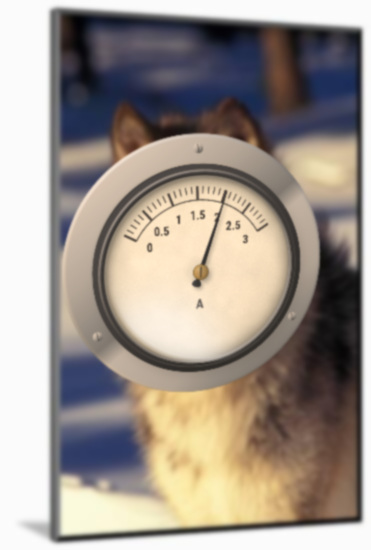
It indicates 2 A
